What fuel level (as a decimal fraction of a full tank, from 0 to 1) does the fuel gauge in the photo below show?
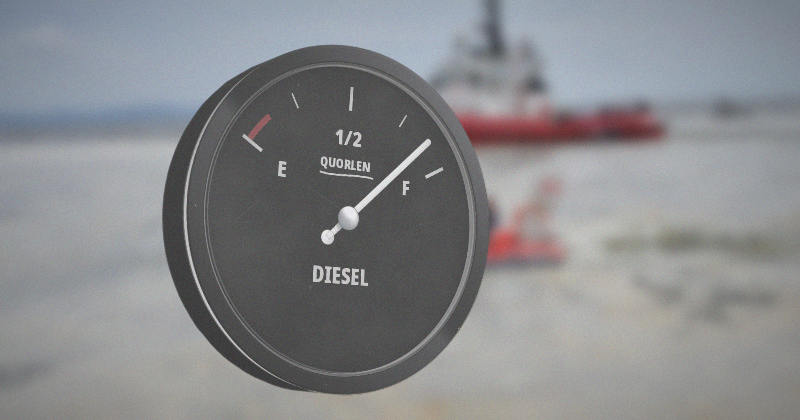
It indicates 0.875
